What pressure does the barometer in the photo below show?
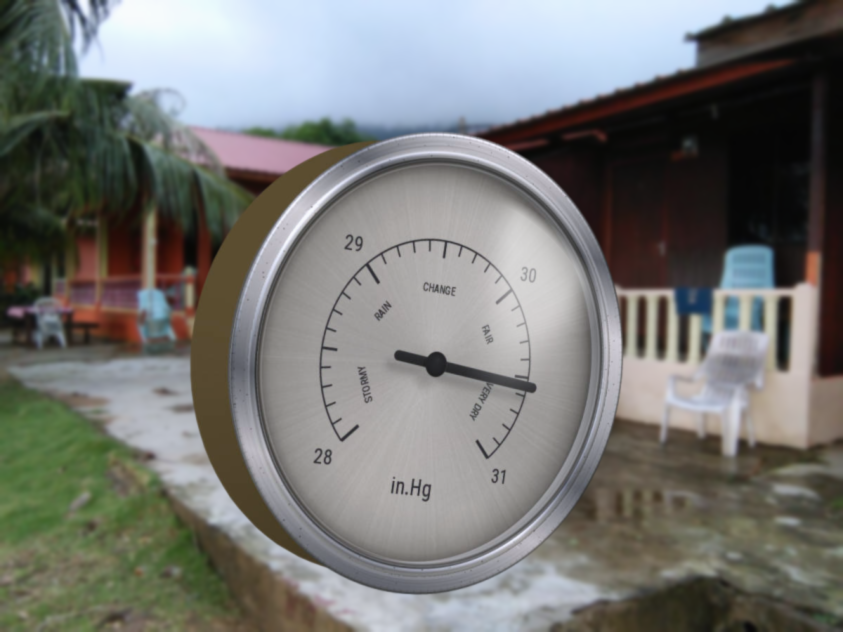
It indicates 30.55 inHg
